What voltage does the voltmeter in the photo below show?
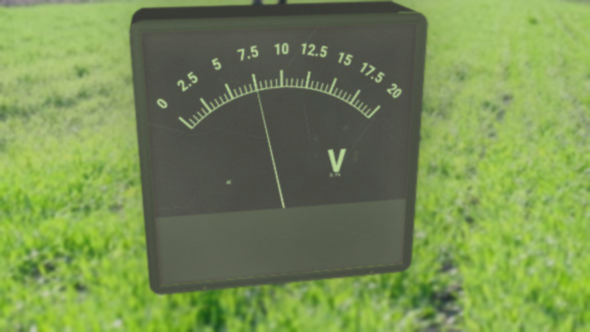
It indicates 7.5 V
